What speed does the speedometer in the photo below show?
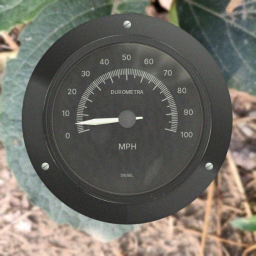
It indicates 5 mph
